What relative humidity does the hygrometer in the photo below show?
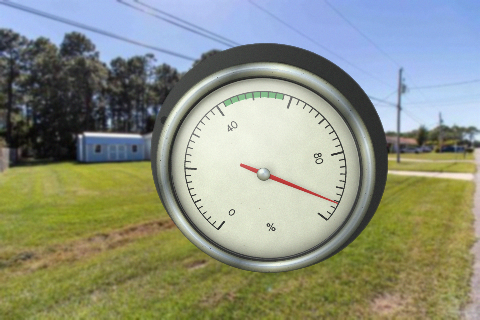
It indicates 94 %
